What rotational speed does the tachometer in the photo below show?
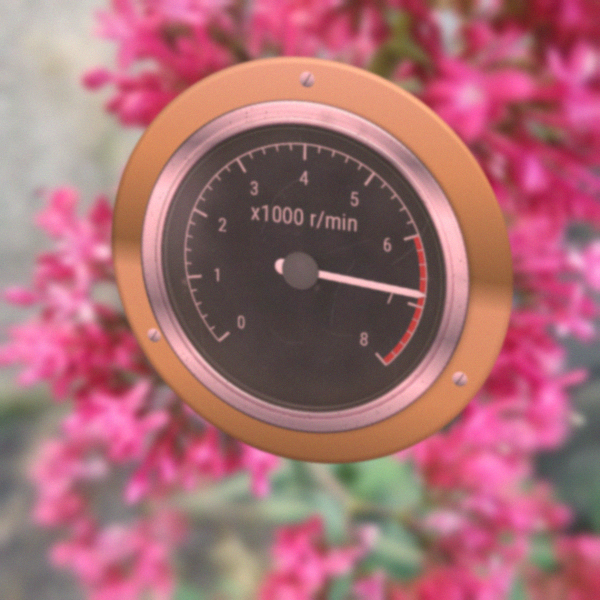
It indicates 6800 rpm
